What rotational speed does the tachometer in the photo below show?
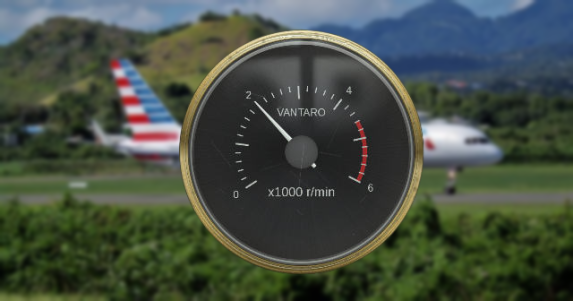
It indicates 2000 rpm
